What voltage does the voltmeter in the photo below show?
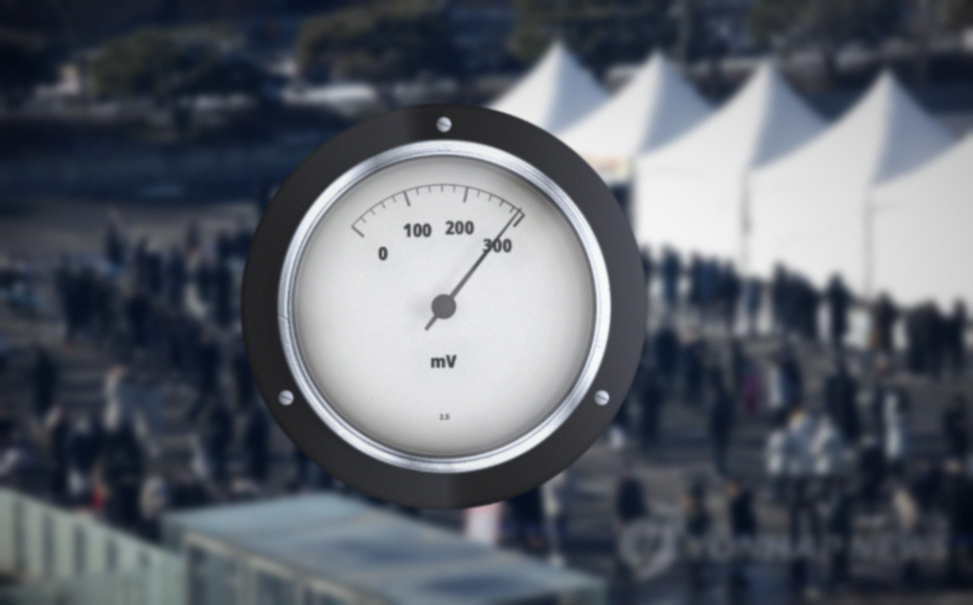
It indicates 290 mV
